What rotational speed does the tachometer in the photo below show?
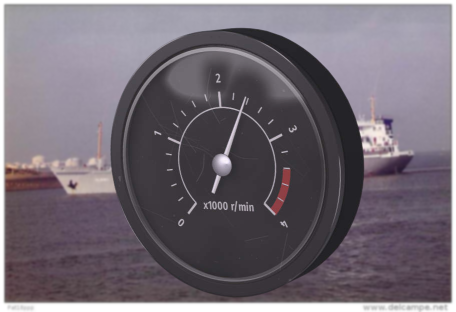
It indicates 2400 rpm
